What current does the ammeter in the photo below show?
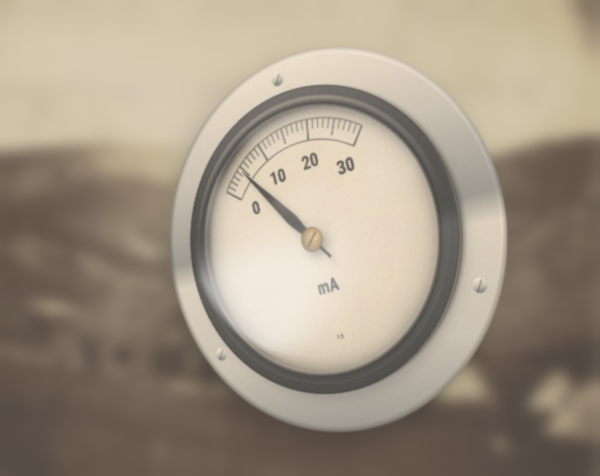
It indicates 5 mA
